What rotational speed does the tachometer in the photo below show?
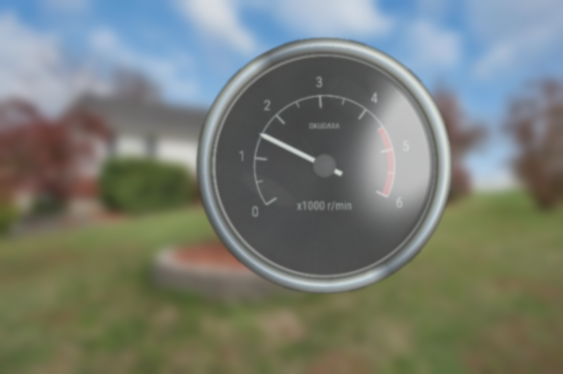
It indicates 1500 rpm
